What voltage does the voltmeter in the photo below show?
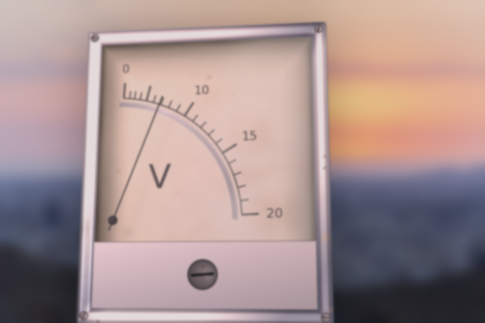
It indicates 7 V
